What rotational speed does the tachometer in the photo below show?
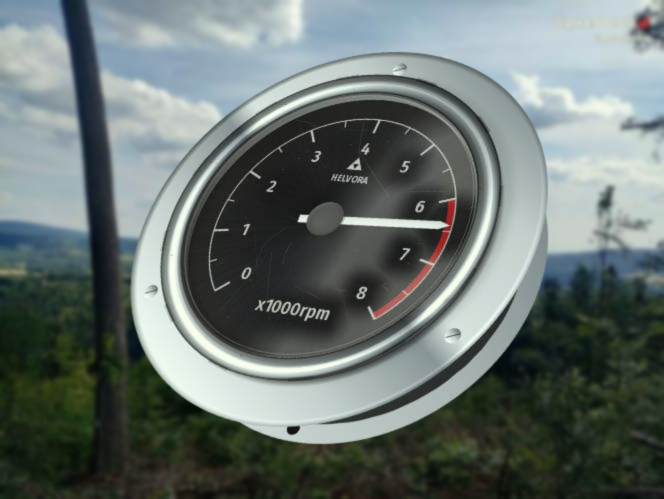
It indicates 6500 rpm
